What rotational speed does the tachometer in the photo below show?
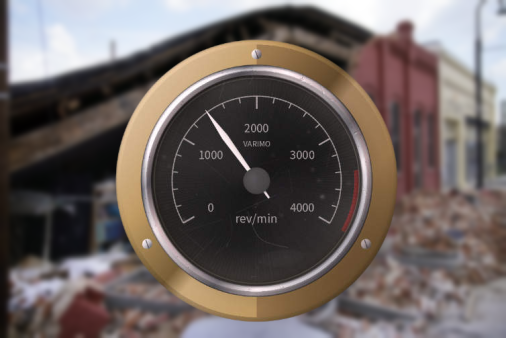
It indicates 1400 rpm
